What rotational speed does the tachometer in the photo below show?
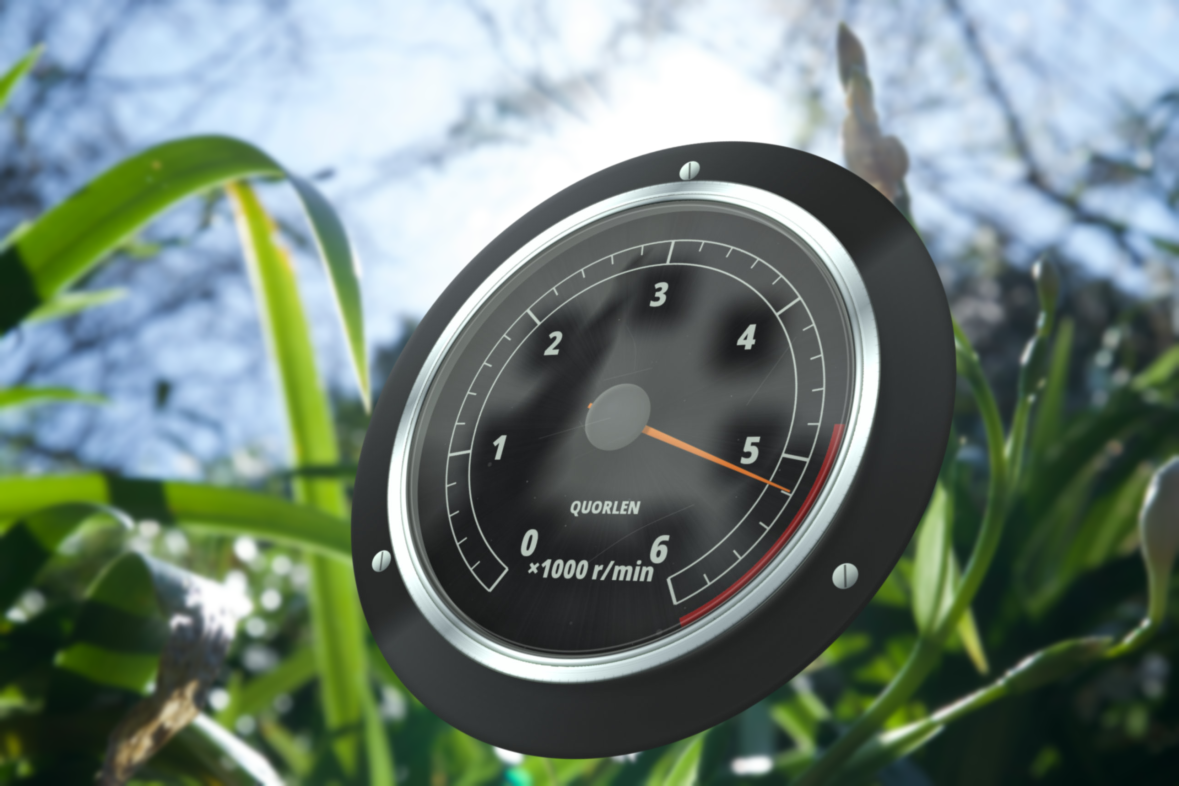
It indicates 5200 rpm
